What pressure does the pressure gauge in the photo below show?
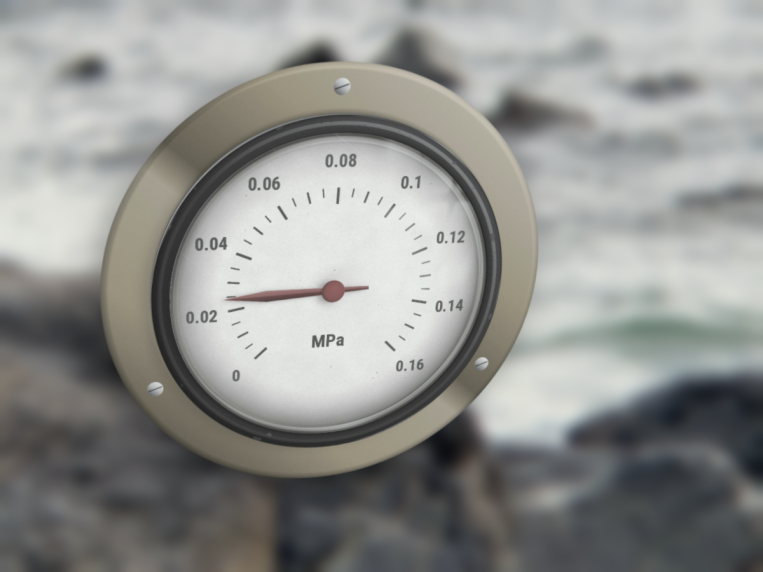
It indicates 0.025 MPa
